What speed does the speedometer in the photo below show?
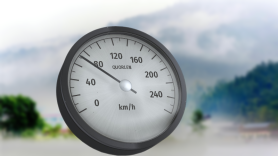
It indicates 70 km/h
